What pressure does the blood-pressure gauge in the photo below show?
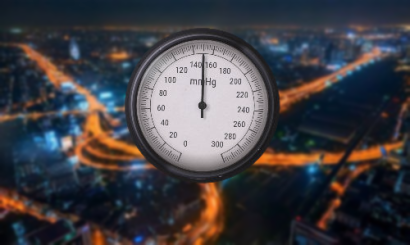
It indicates 150 mmHg
